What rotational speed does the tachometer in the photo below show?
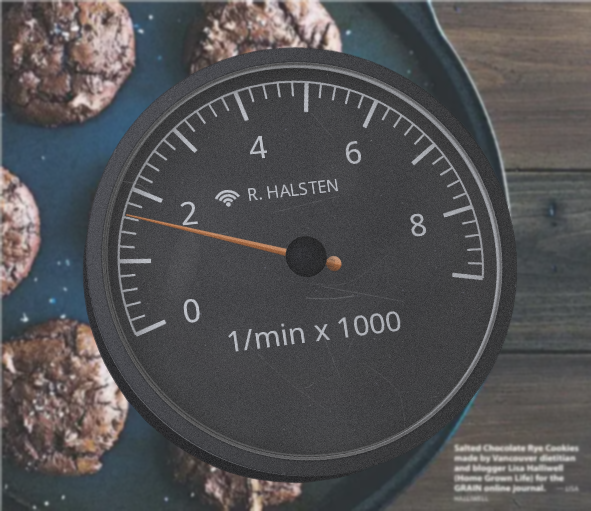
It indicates 1600 rpm
